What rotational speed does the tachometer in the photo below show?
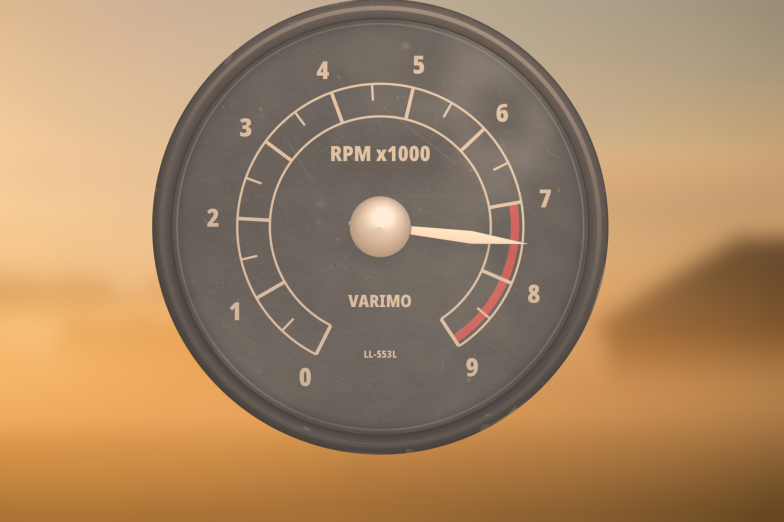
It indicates 7500 rpm
